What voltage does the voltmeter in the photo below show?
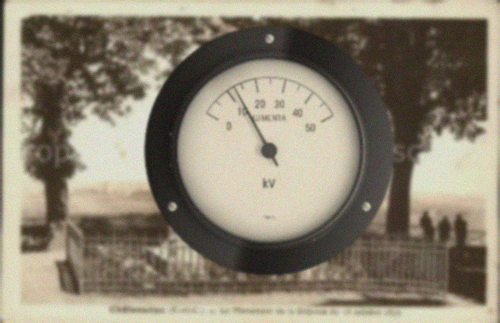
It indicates 12.5 kV
